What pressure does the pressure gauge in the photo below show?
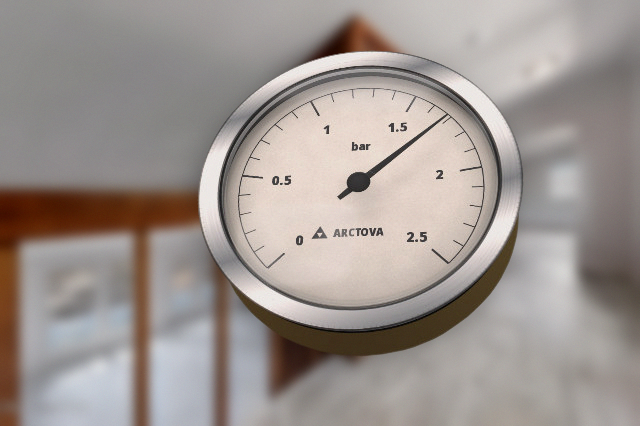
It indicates 1.7 bar
